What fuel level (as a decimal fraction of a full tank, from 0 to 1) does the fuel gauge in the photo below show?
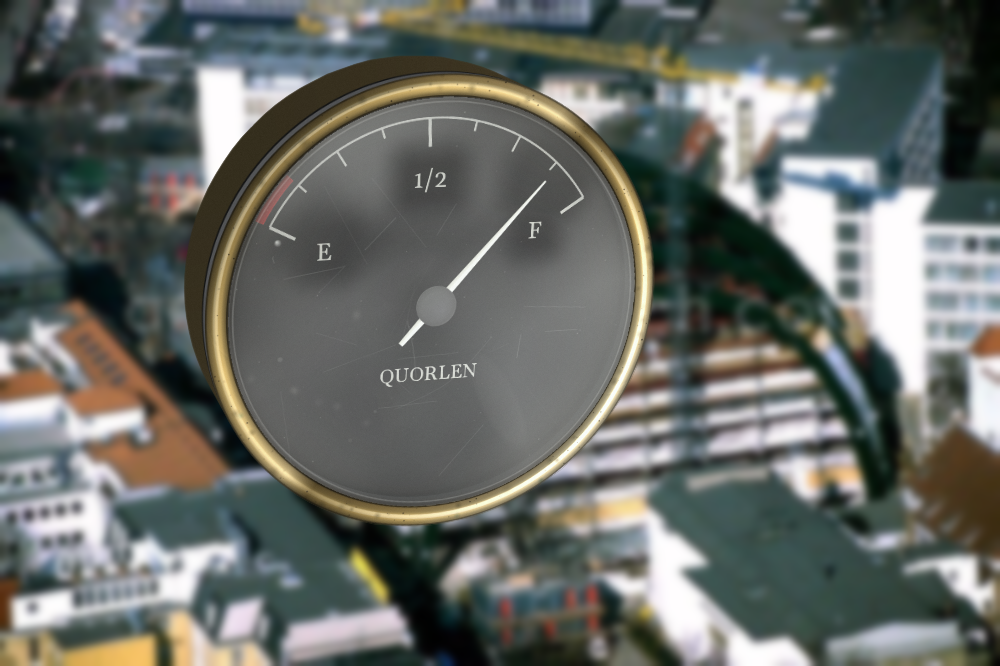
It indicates 0.875
